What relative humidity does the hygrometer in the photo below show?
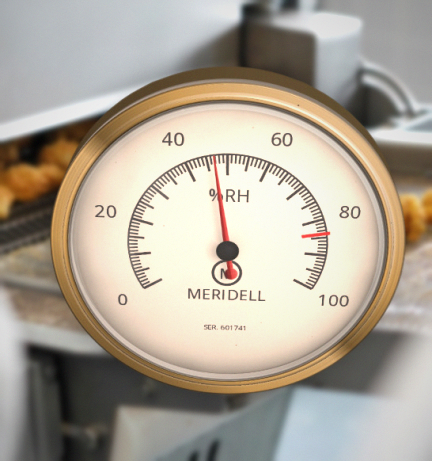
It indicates 47 %
